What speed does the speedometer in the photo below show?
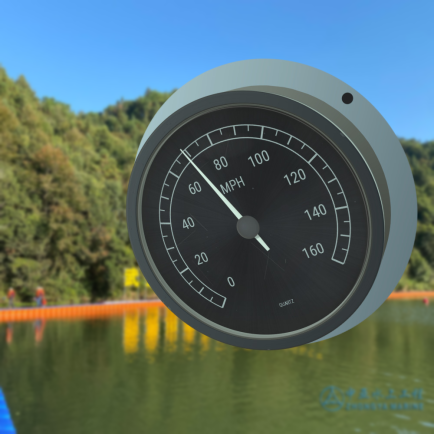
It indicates 70 mph
